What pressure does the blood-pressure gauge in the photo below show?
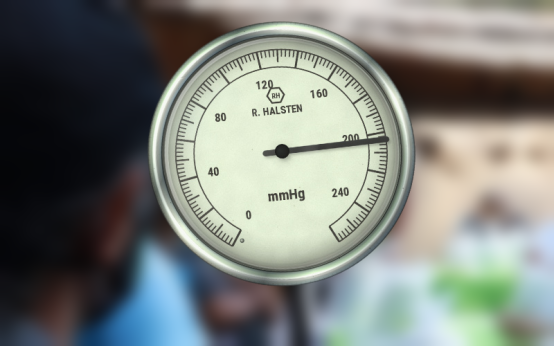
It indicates 204 mmHg
